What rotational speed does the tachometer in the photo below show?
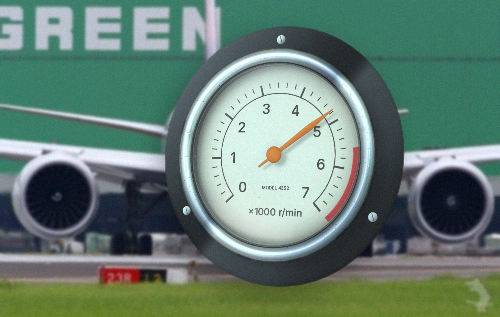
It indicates 4800 rpm
